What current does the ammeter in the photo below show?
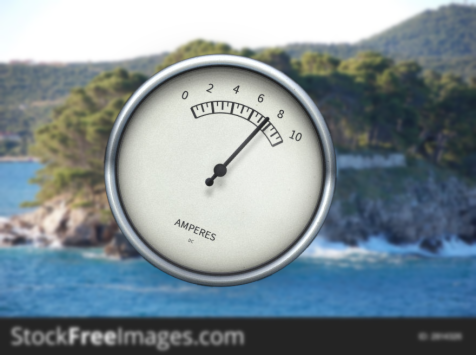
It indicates 7.5 A
